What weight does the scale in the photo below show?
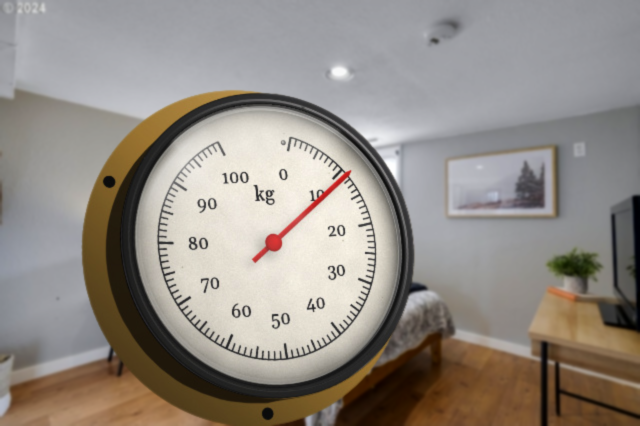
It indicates 11 kg
